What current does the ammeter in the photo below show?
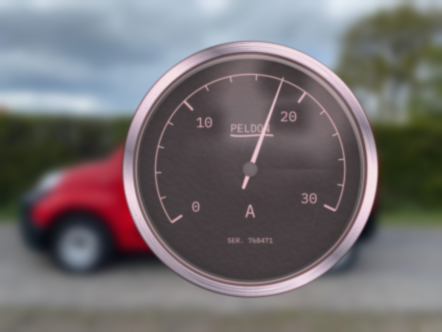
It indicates 18 A
